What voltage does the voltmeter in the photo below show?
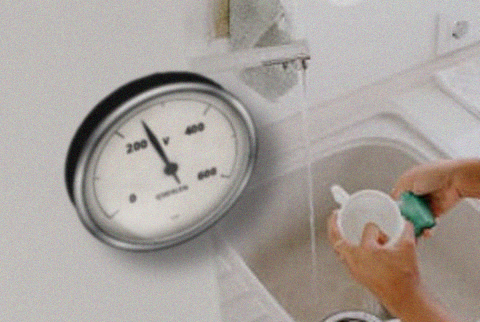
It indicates 250 V
